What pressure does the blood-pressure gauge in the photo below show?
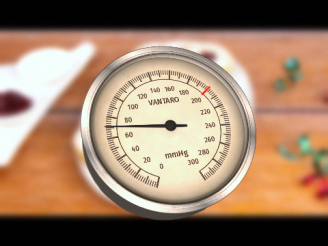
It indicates 70 mmHg
